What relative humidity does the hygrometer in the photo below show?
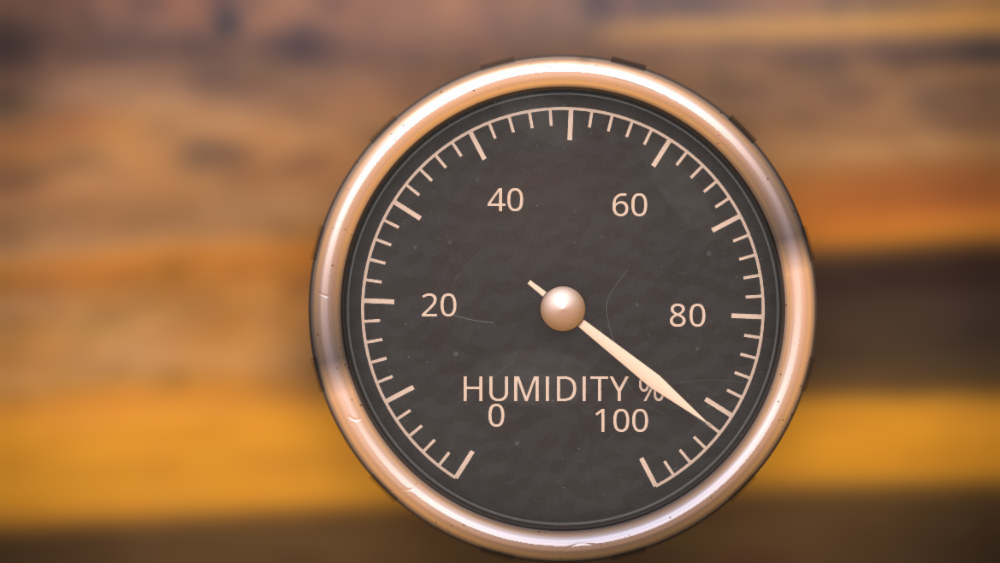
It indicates 92 %
